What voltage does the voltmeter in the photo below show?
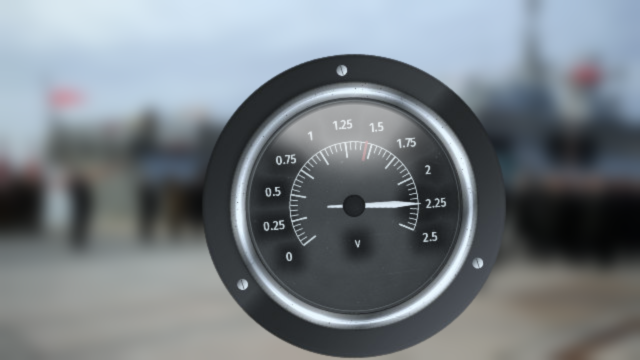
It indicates 2.25 V
